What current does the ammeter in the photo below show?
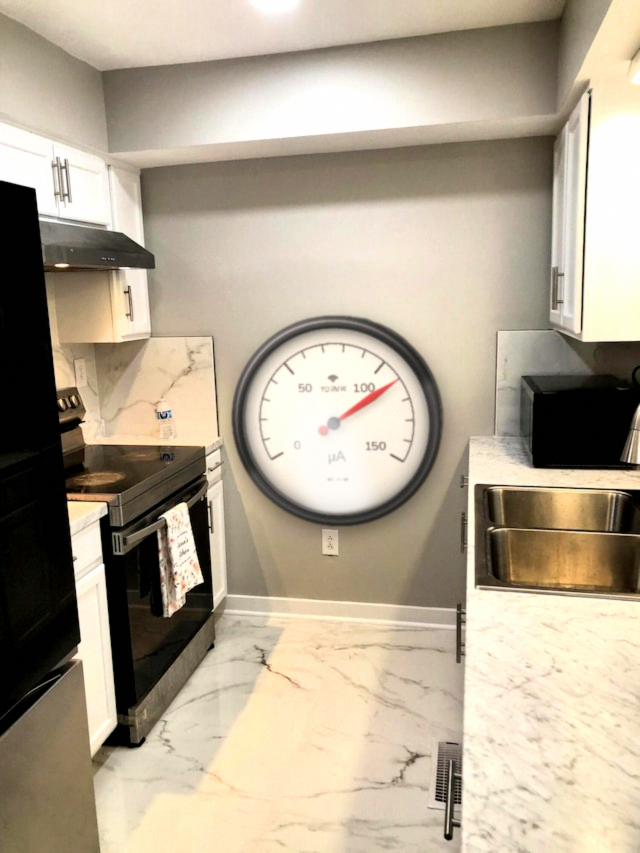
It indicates 110 µA
